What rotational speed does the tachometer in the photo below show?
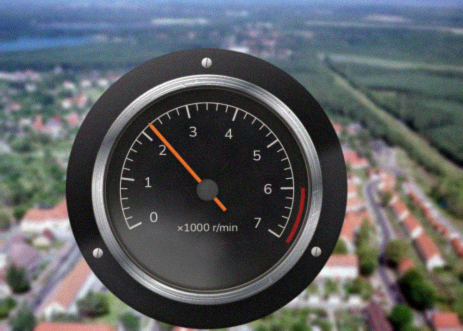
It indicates 2200 rpm
